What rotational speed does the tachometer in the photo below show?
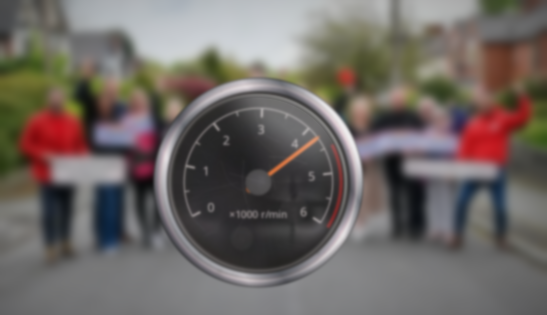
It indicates 4250 rpm
